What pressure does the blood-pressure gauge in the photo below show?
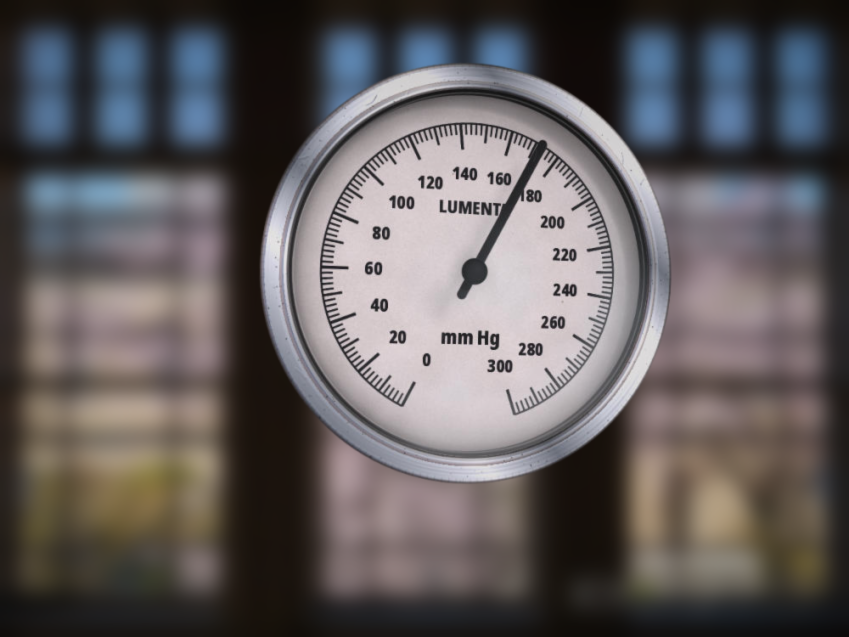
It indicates 172 mmHg
